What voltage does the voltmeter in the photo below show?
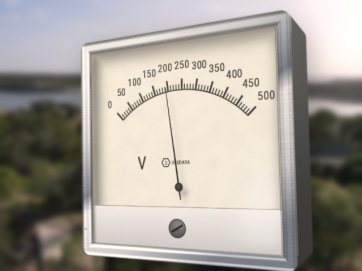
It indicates 200 V
